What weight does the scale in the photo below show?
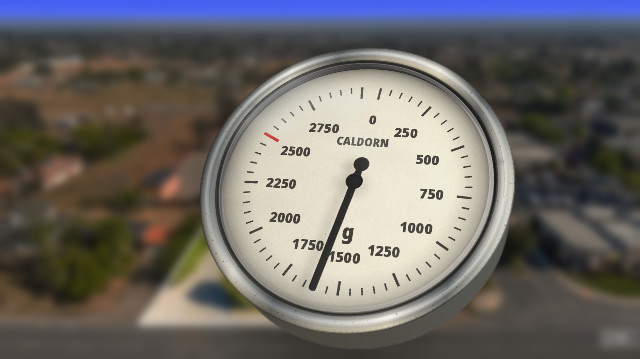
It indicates 1600 g
